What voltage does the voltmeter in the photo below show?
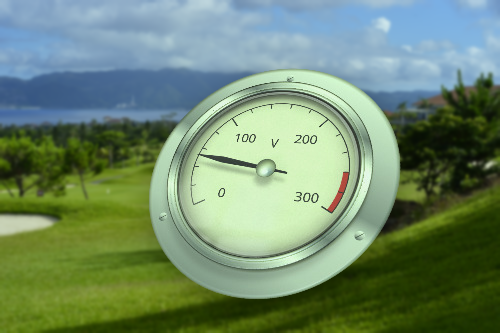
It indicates 50 V
